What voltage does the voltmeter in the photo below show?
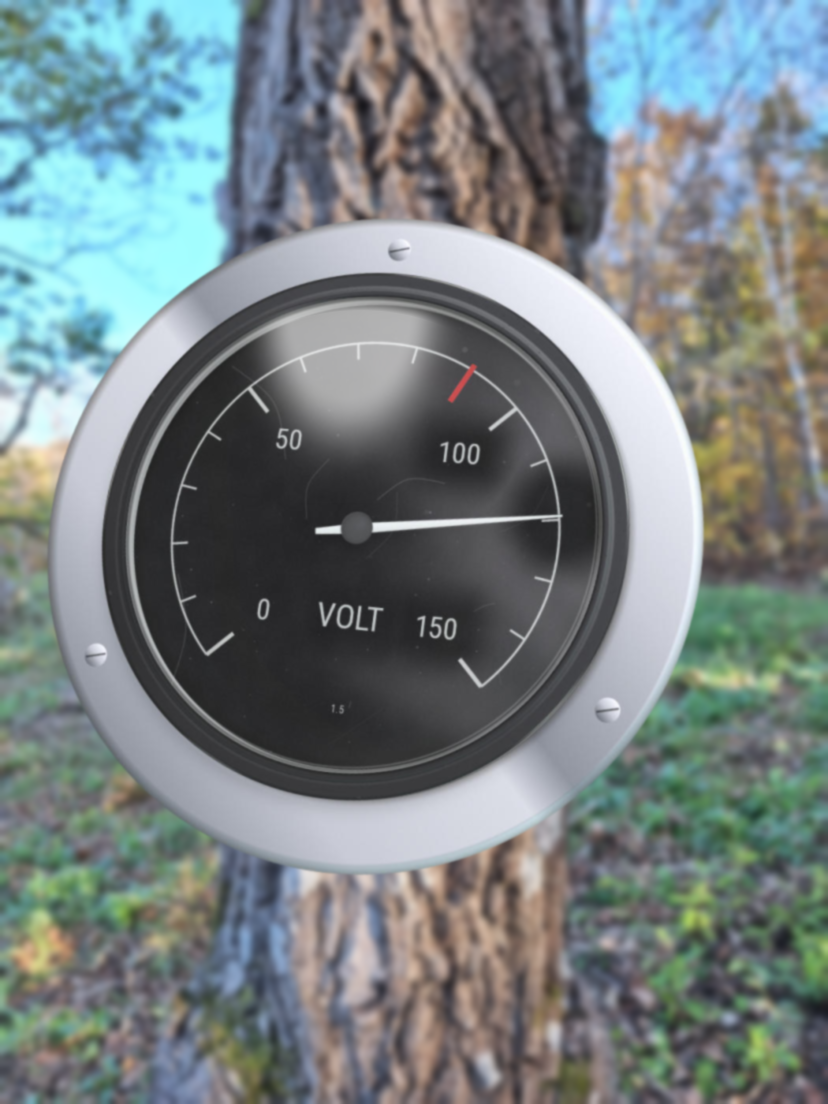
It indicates 120 V
